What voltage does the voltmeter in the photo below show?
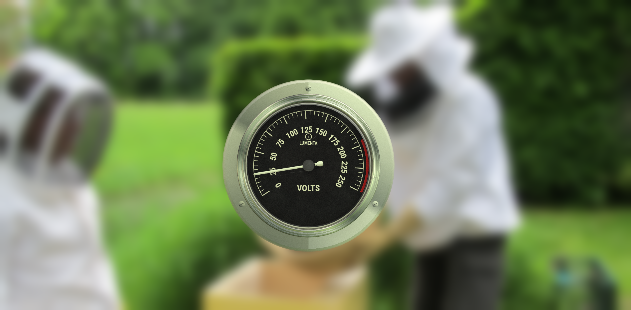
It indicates 25 V
